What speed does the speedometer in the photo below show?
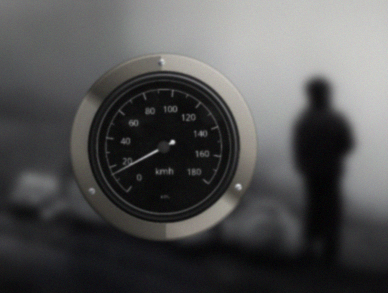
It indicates 15 km/h
